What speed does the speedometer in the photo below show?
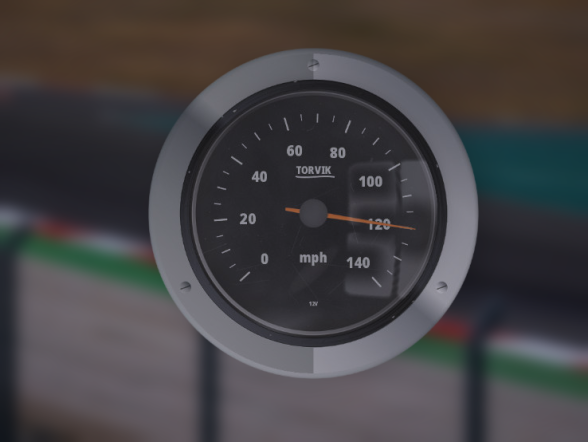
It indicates 120 mph
